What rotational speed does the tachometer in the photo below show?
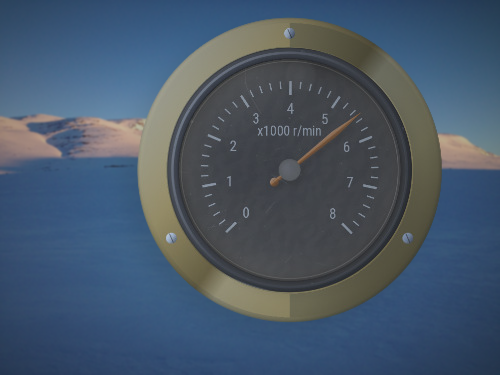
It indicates 5500 rpm
